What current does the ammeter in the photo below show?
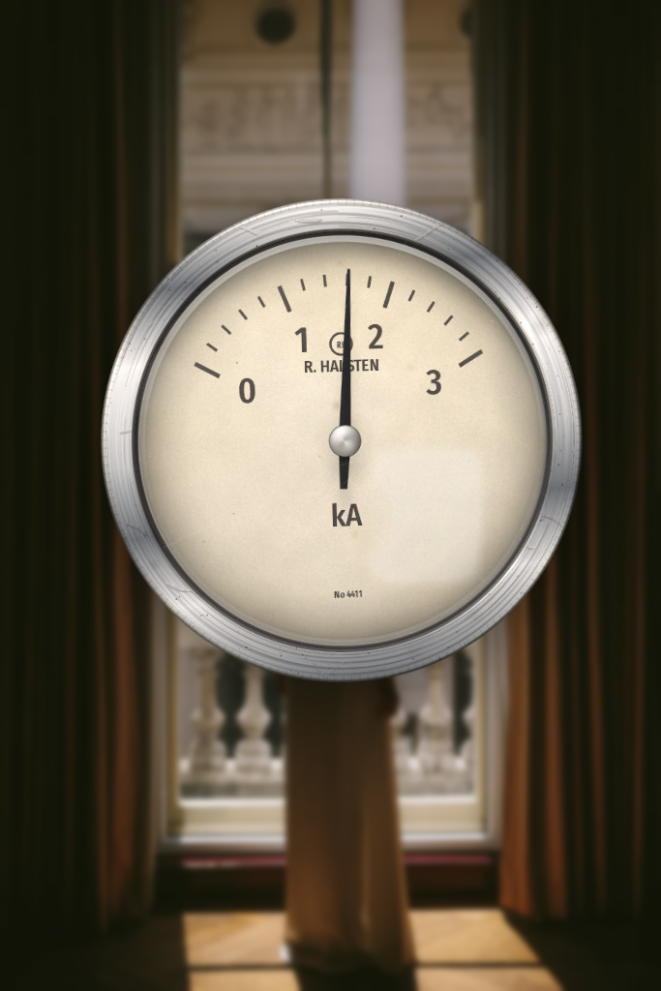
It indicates 1.6 kA
